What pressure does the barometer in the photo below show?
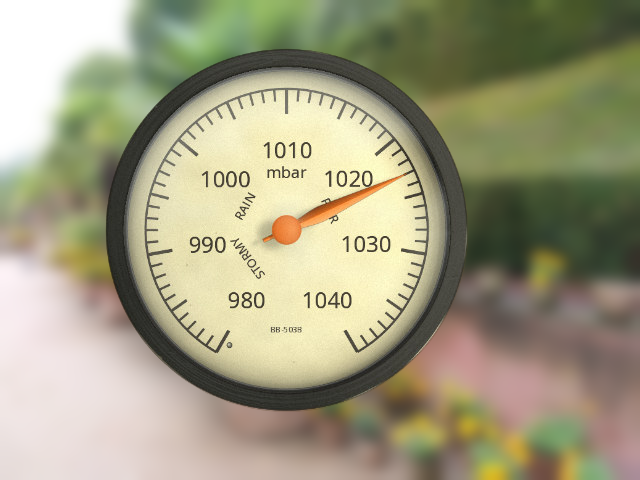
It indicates 1023 mbar
